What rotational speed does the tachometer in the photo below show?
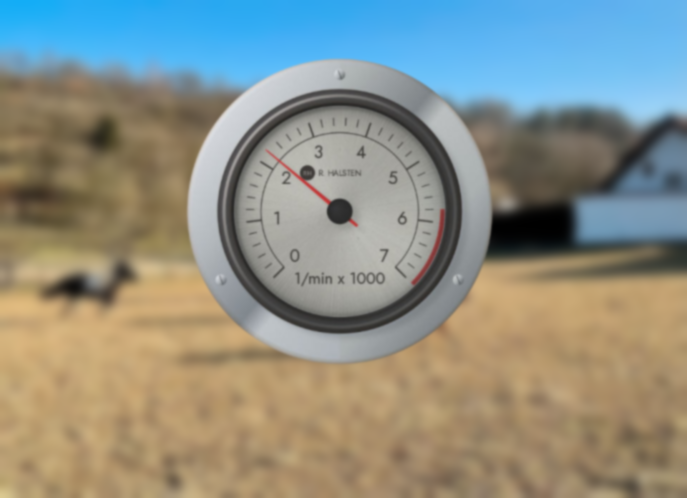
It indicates 2200 rpm
